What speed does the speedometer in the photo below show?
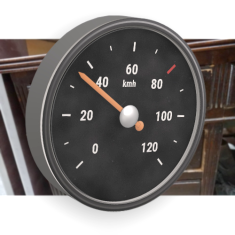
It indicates 35 km/h
